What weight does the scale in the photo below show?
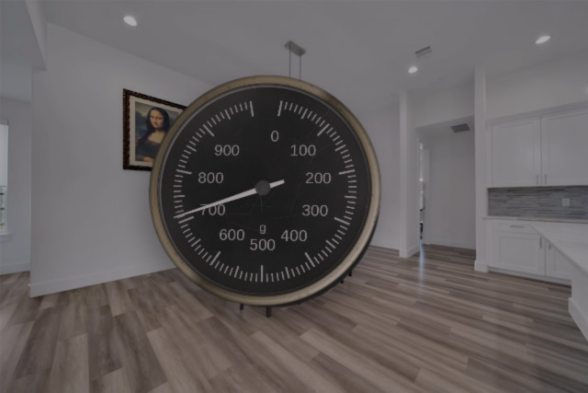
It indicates 710 g
